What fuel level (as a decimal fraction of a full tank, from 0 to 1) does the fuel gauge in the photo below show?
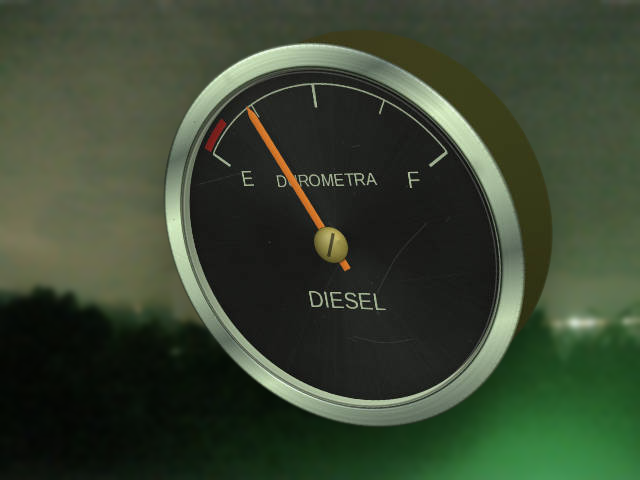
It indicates 0.25
